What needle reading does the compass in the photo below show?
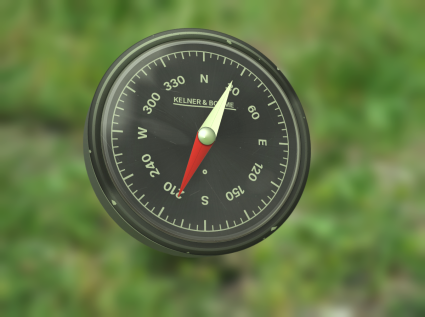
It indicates 205 °
